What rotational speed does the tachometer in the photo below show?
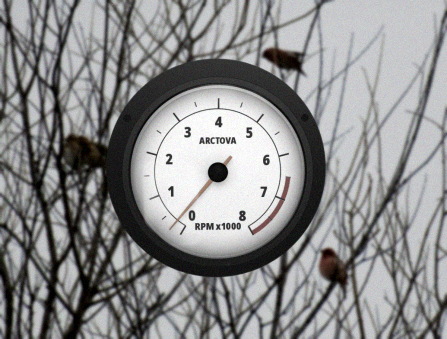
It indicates 250 rpm
